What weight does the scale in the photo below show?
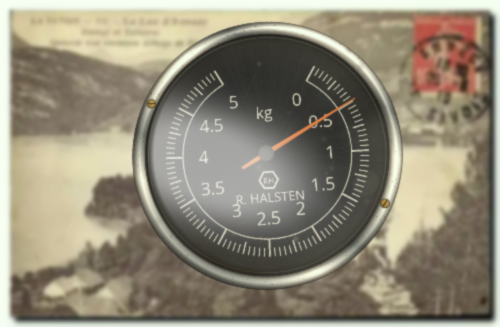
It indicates 0.5 kg
